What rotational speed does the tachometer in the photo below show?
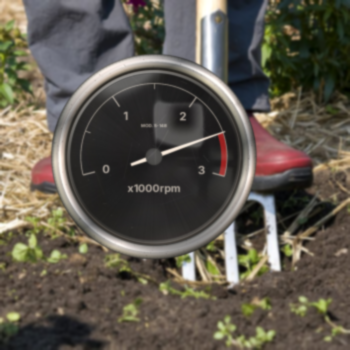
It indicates 2500 rpm
